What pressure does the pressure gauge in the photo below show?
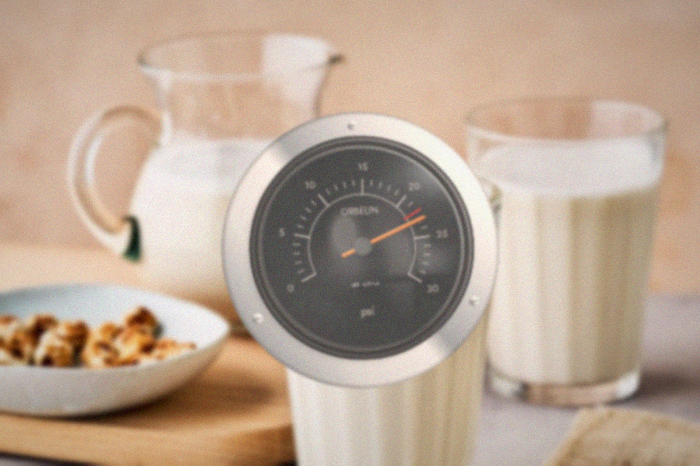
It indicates 23 psi
